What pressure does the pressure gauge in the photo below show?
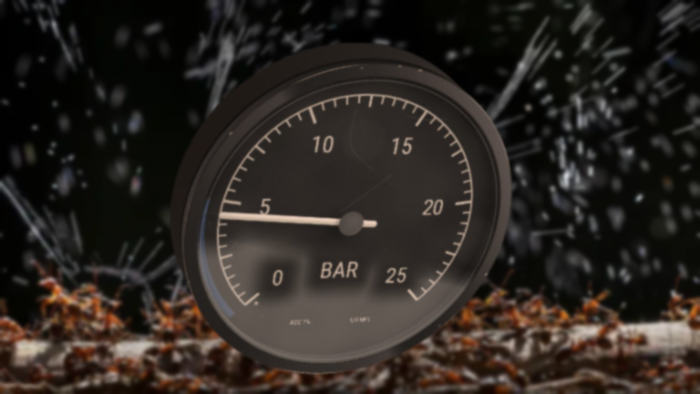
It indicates 4.5 bar
